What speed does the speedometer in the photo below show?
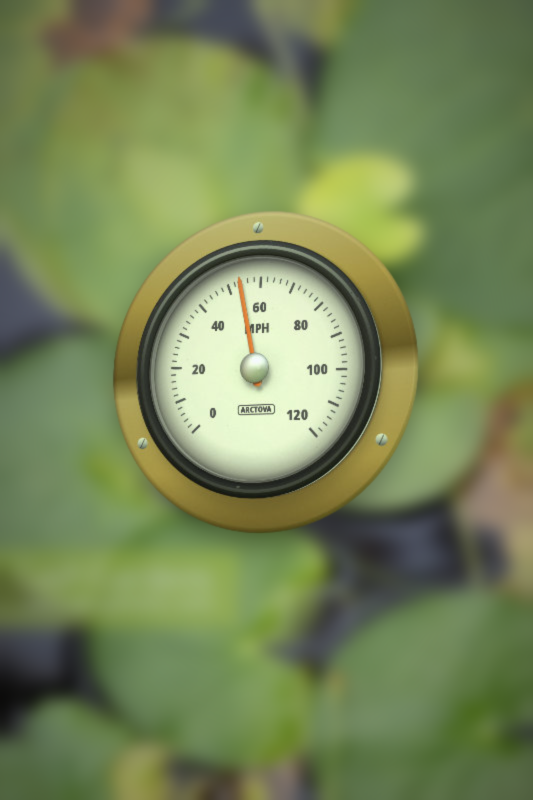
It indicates 54 mph
